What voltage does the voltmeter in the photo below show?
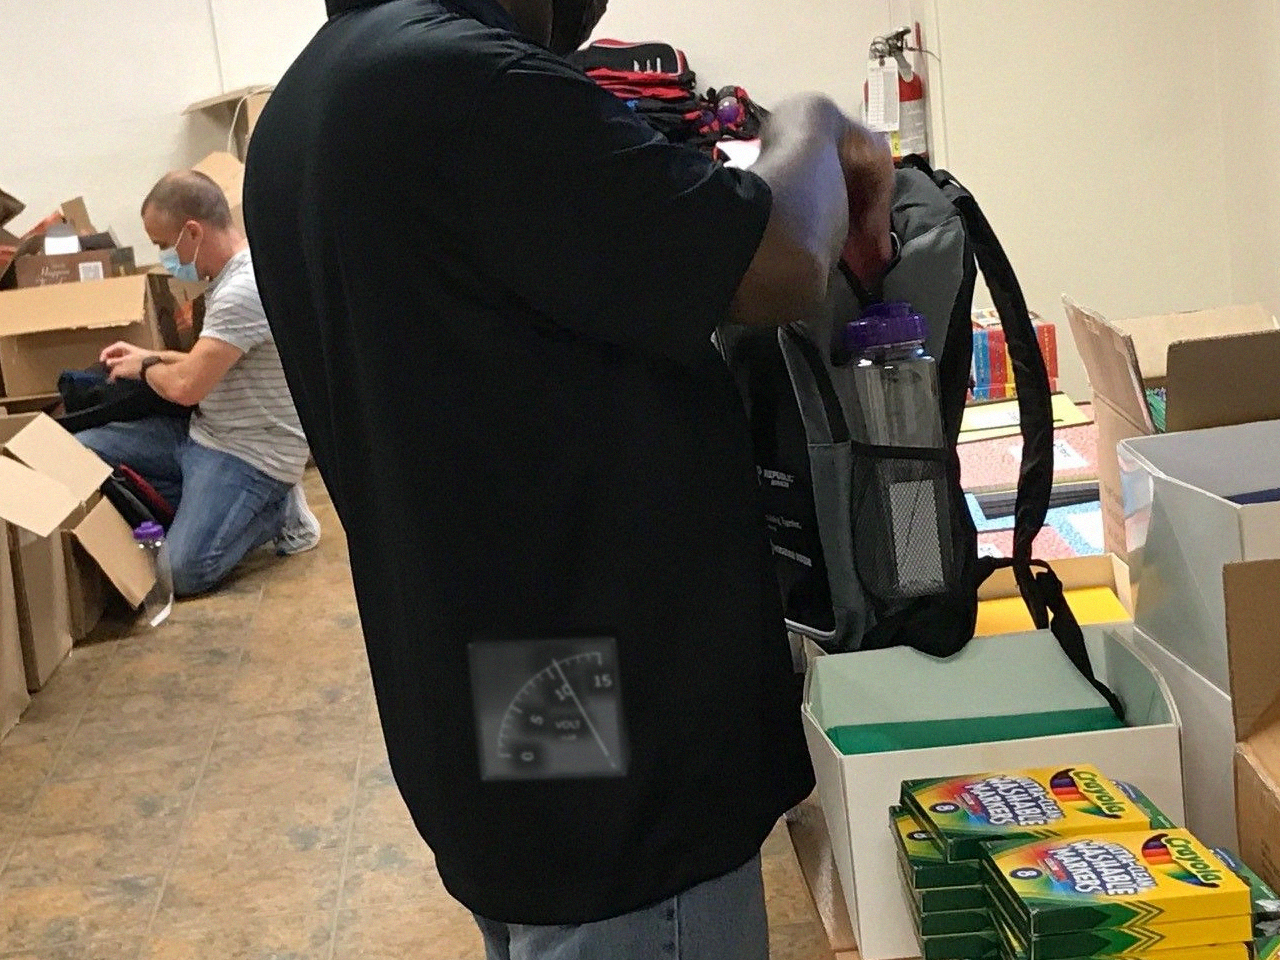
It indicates 11 V
